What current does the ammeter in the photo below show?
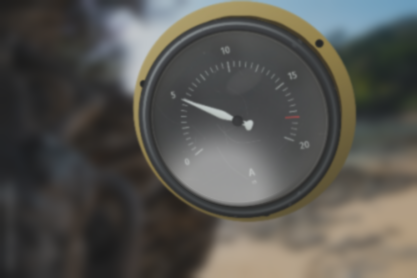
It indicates 5 A
